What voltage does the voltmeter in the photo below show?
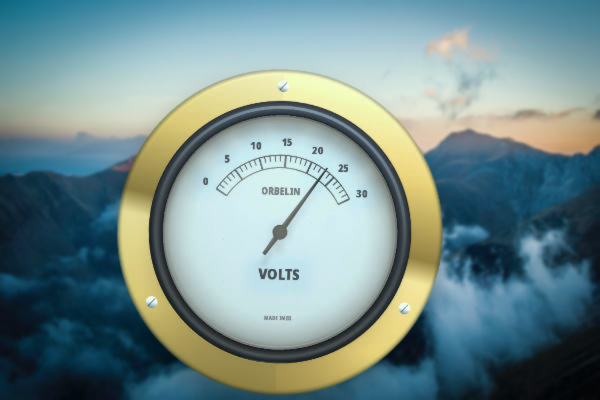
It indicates 23 V
